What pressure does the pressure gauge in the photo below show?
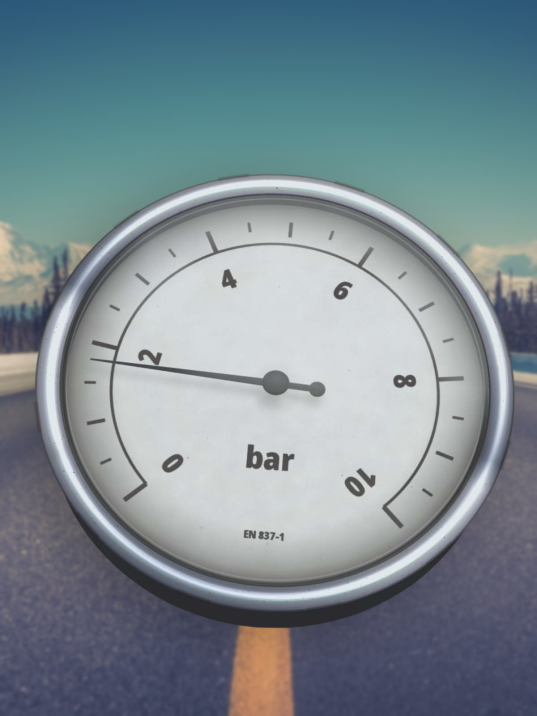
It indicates 1.75 bar
